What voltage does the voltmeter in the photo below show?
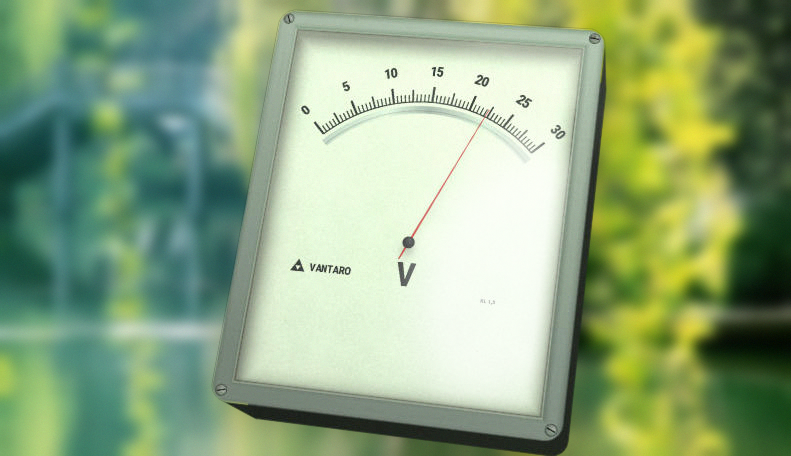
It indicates 22.5 V
